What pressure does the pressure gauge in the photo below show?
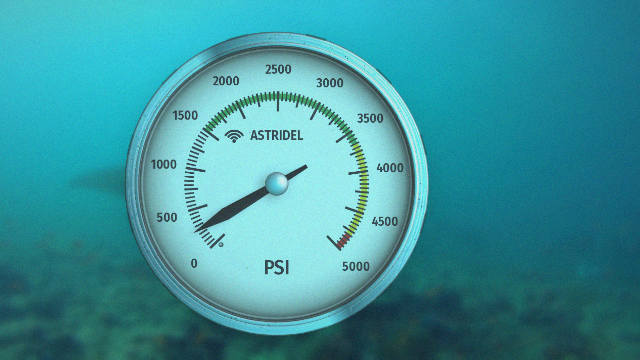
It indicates 250 psi
